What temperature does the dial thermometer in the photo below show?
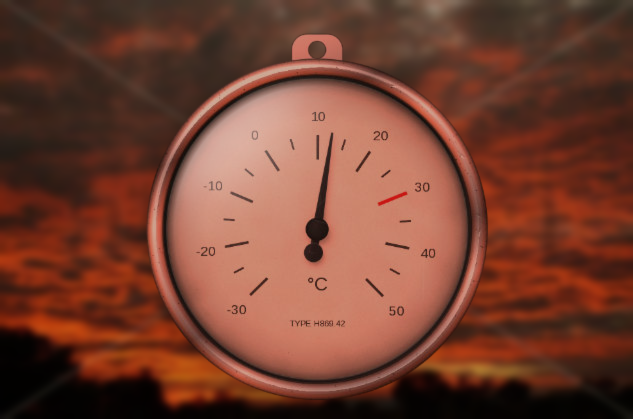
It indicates 12.5 °C
